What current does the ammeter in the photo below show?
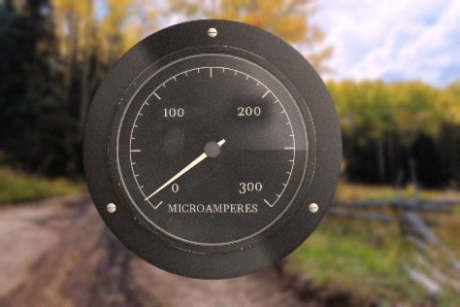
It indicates 10 µA
